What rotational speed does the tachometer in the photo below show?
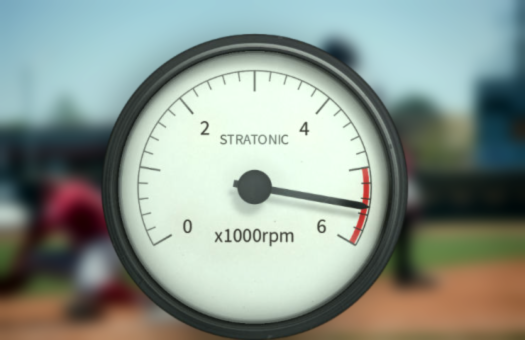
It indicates 5500 rpm
